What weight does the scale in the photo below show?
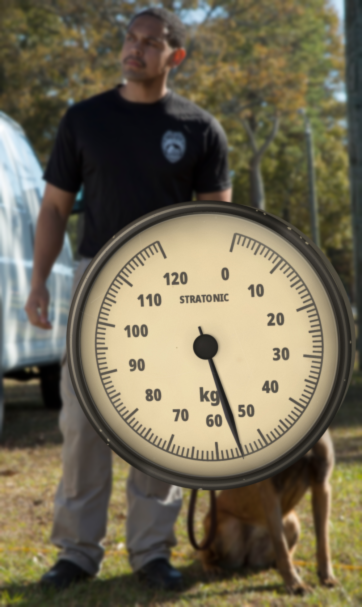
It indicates 55 kg
